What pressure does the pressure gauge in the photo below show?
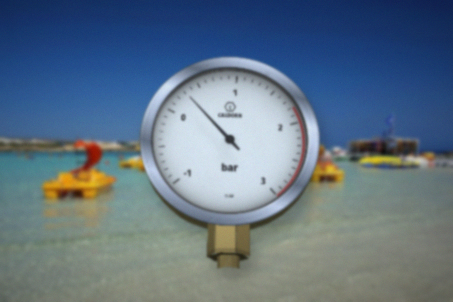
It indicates 0.3 bar
